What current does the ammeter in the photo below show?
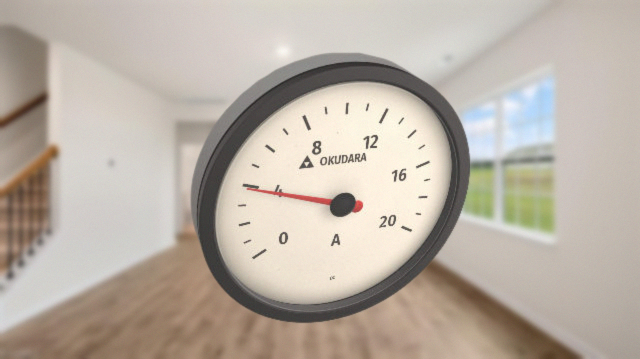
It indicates 4 A
